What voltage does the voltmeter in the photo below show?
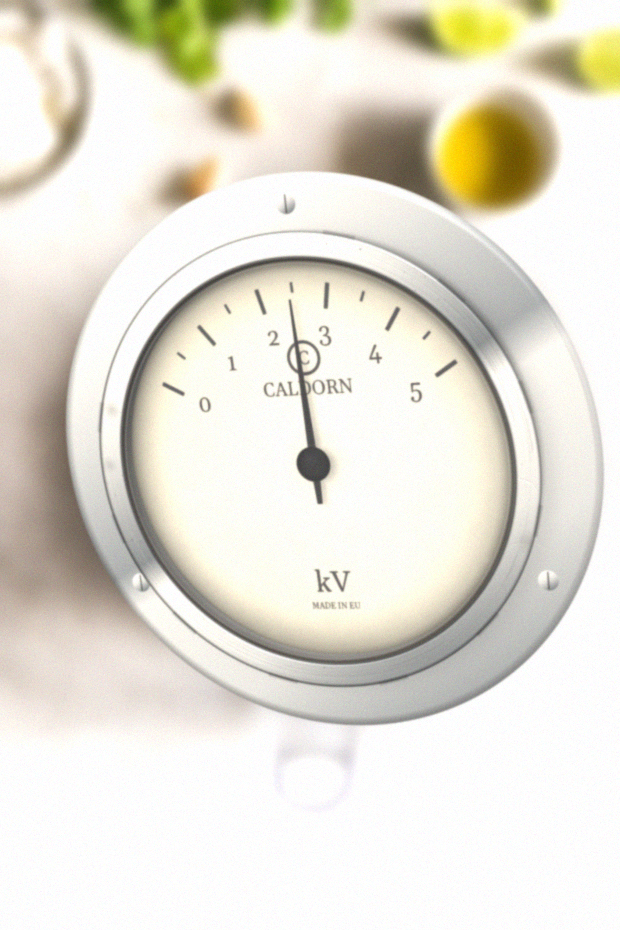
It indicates 2.5 kV
